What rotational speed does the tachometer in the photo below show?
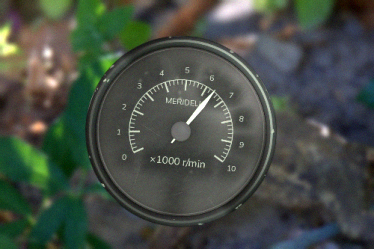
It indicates 6400 rpm
